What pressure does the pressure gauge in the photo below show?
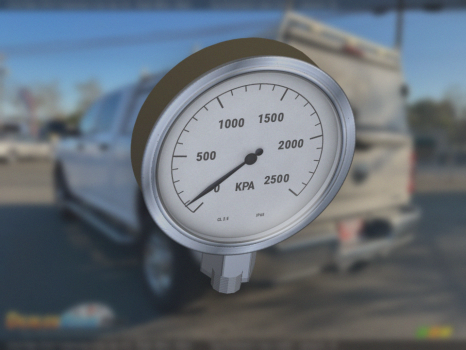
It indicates 100 kPa
